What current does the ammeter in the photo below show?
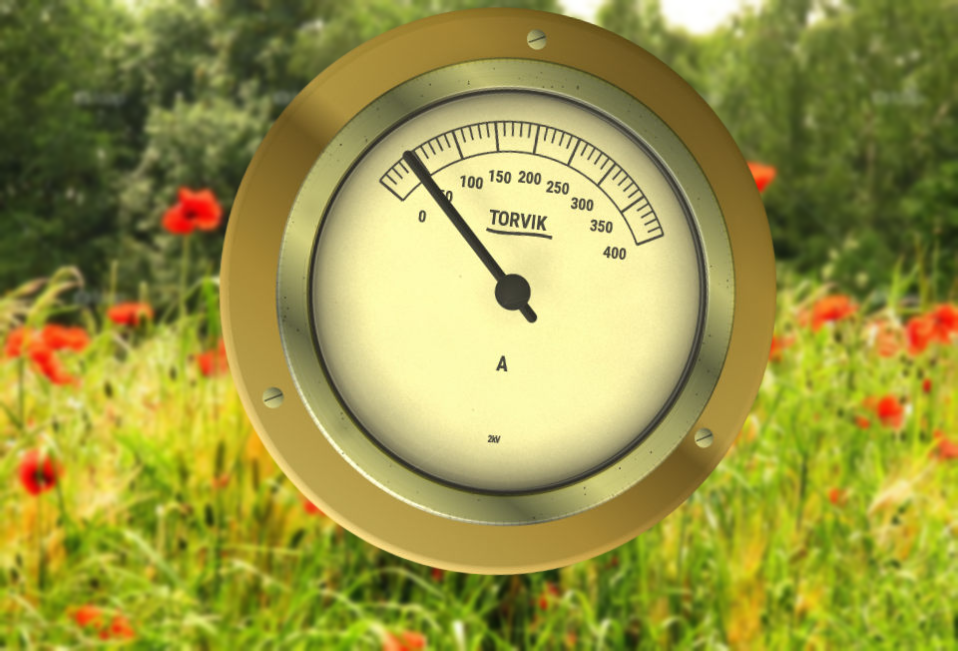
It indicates 40 A
